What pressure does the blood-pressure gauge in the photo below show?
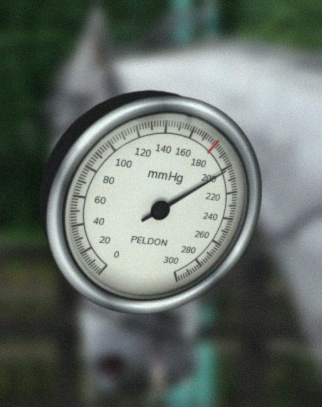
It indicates 200 mmHg
